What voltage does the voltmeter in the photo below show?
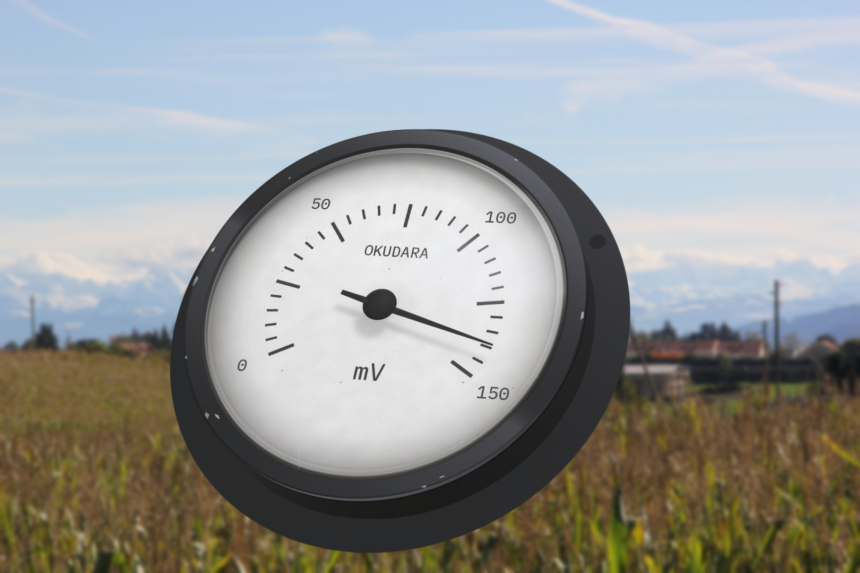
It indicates 140 mV
